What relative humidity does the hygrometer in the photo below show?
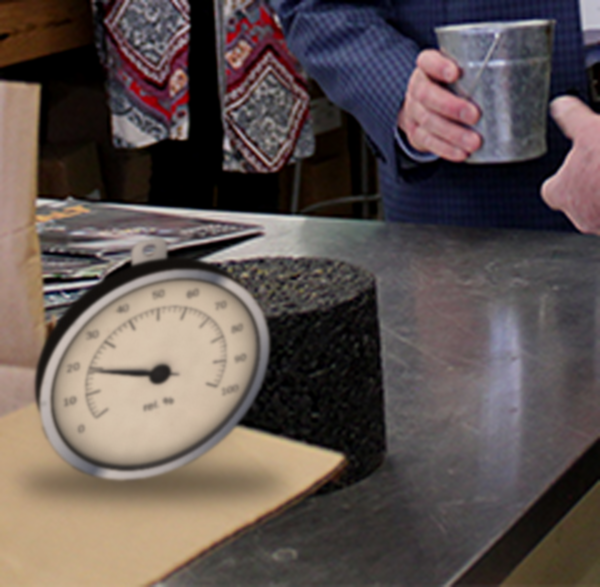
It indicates 20 %
